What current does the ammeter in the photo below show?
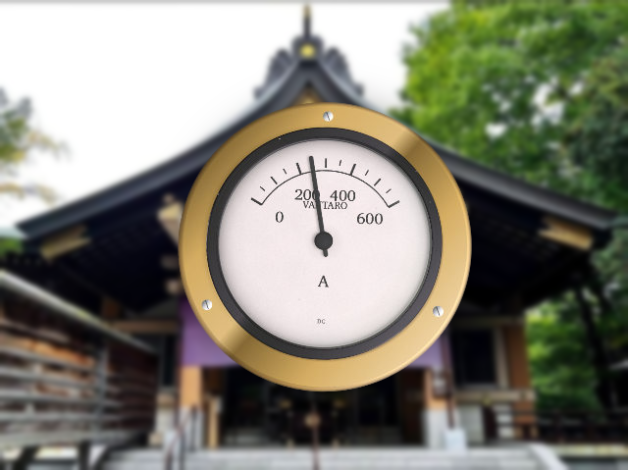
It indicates 250 A
